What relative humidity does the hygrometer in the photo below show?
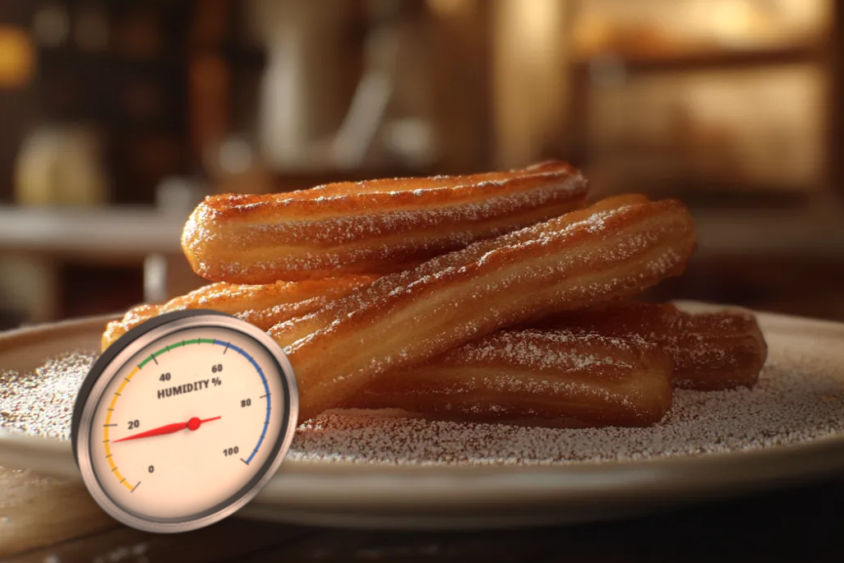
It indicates 16 %
